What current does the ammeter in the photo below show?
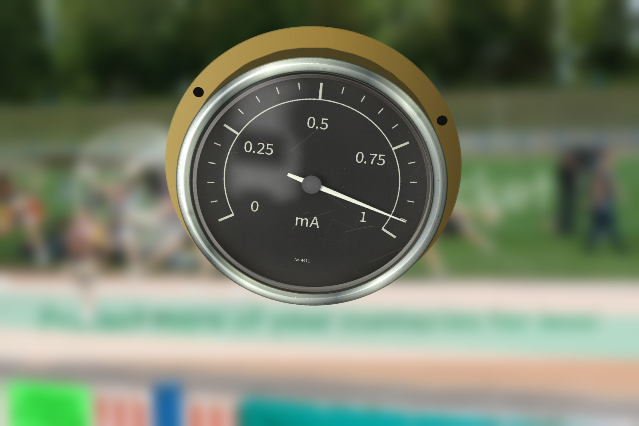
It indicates 0.95 mA
